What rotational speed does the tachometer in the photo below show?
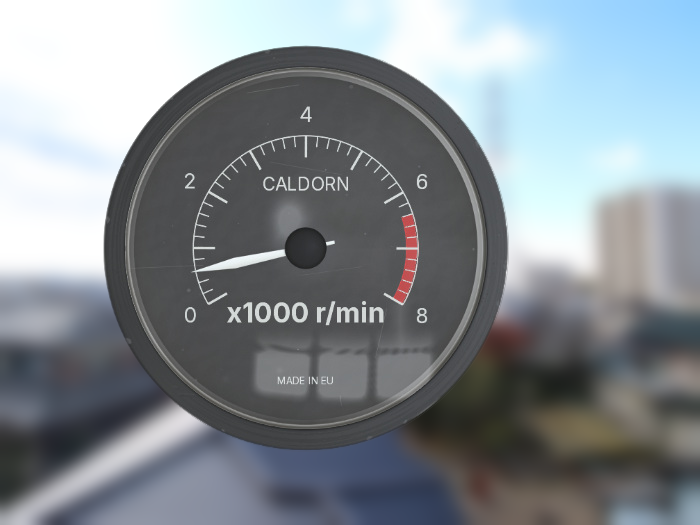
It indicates 600 rpm
